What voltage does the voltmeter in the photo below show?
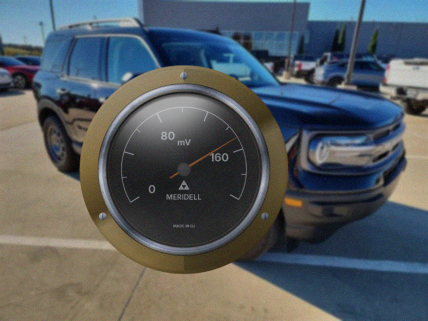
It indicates 150 mV
